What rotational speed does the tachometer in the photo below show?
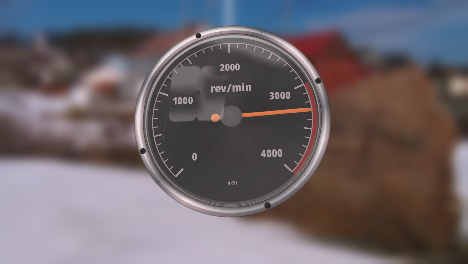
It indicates 3300 rpm
